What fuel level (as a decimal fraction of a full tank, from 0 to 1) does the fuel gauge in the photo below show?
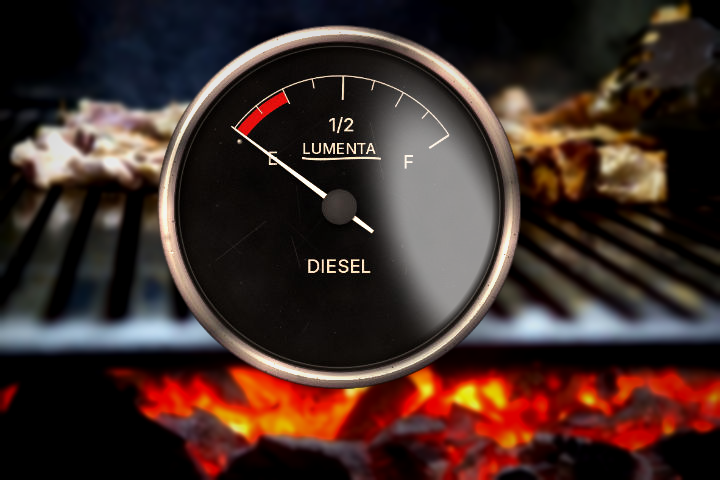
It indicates 0
